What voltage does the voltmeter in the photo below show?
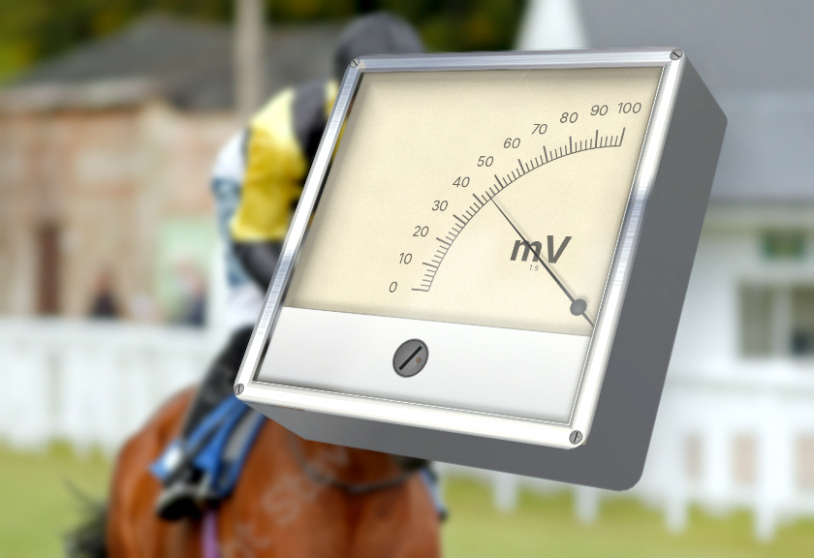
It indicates 44 mV
